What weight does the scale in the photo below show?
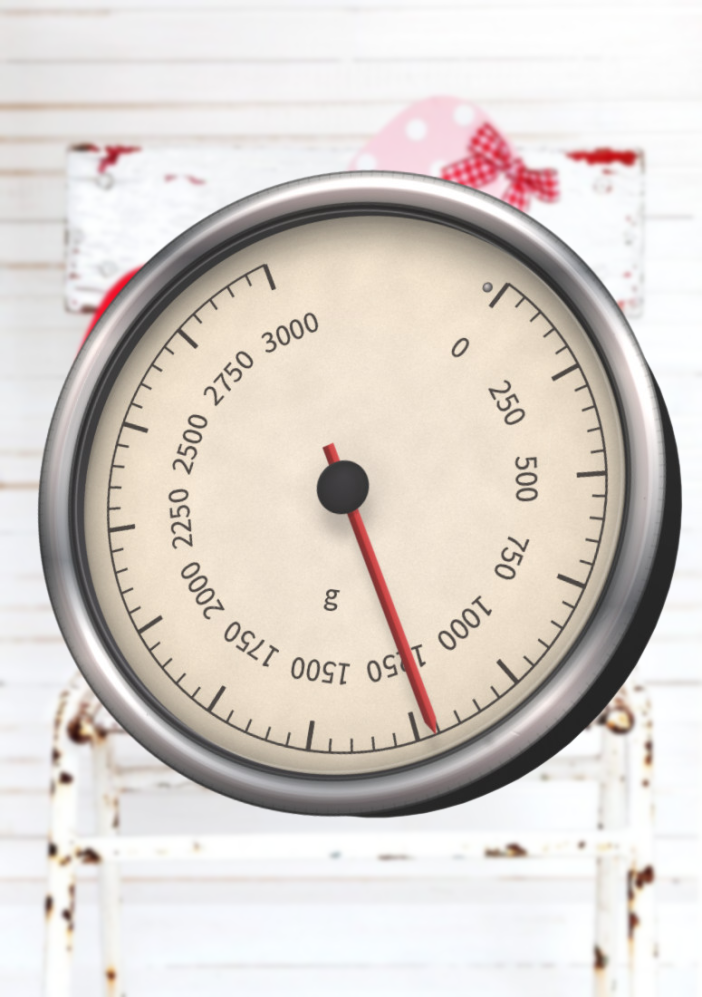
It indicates 1200 g
